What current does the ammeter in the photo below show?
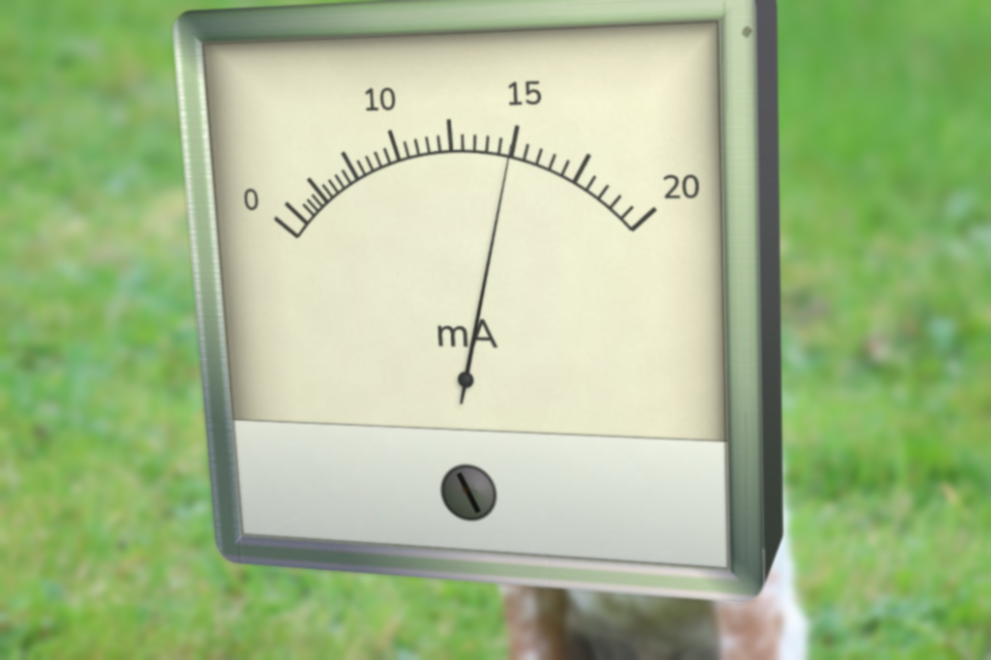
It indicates 15 mA
